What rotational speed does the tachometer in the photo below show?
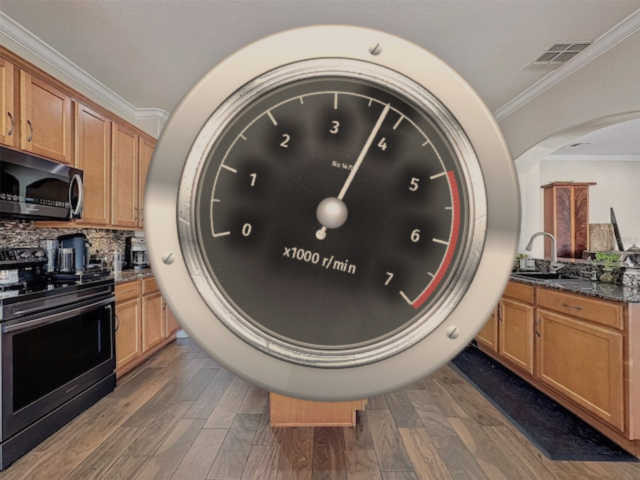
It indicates 3750 rpm
